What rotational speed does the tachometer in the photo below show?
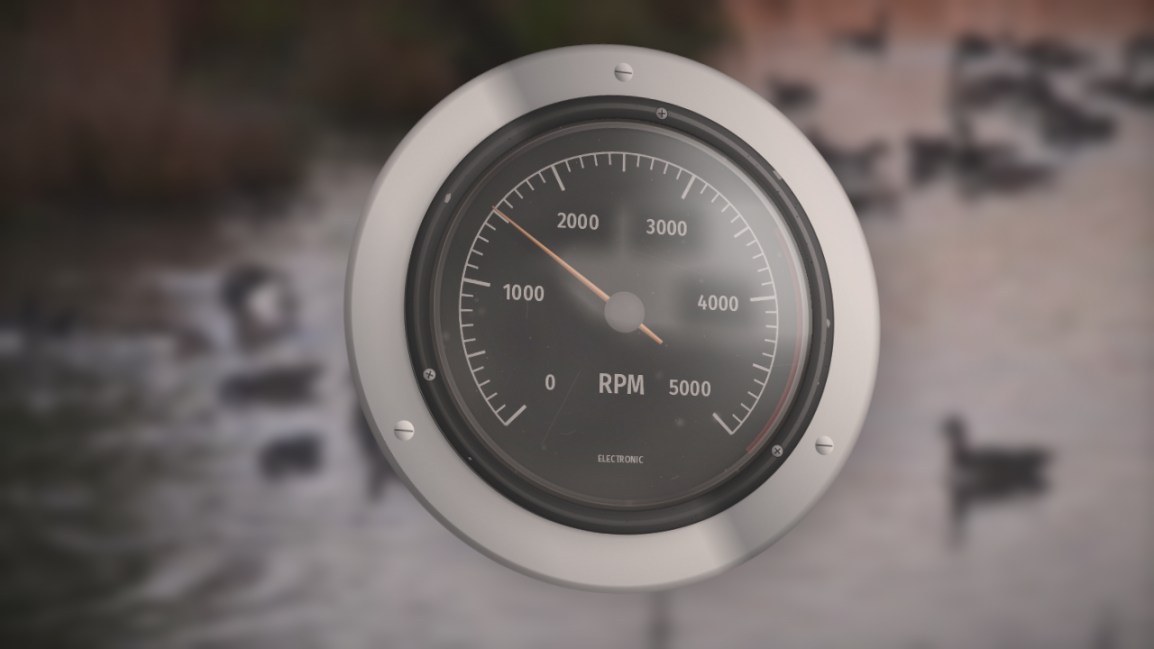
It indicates 1500 rpm
